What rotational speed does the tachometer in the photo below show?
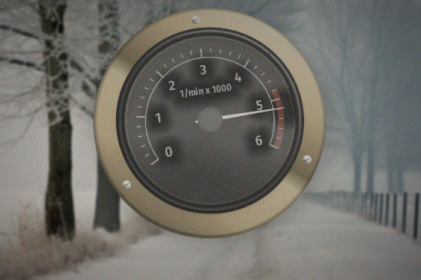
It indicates 5200 rpm
